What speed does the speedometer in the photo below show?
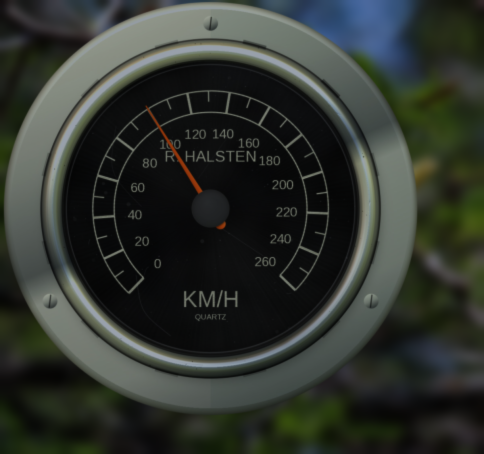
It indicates 100 km/h
